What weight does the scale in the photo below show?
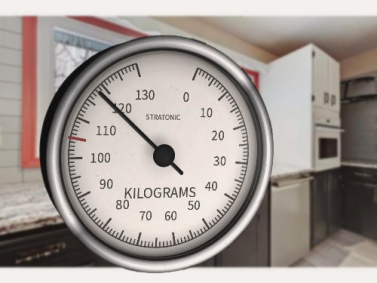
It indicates 118 kg
